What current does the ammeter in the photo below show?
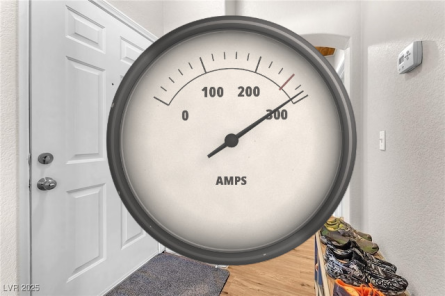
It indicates 290 A
